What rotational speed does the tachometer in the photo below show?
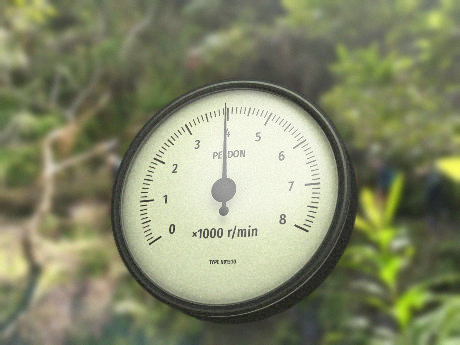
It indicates 4000 rpm
